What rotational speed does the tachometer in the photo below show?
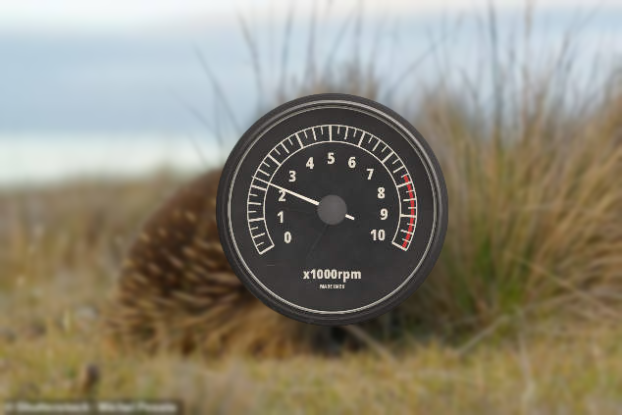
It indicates 2250 rpm
